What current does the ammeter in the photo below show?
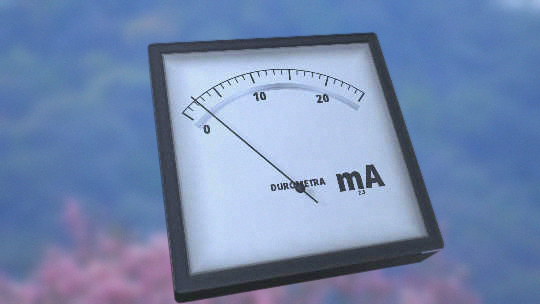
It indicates 2 mA
